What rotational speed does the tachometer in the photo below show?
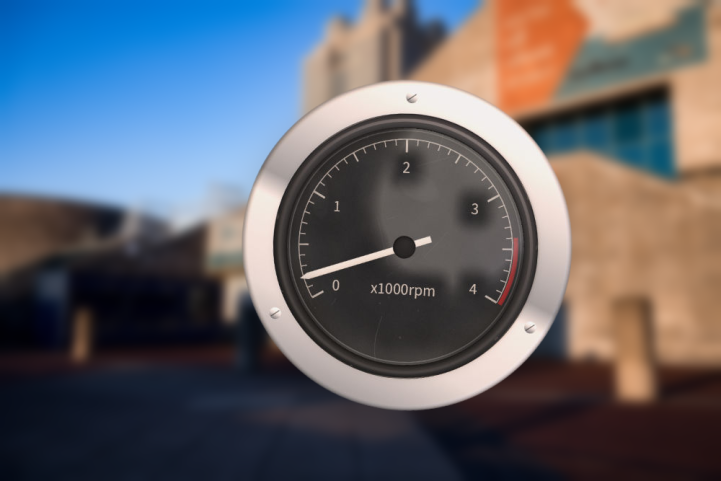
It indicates 200 rpm
